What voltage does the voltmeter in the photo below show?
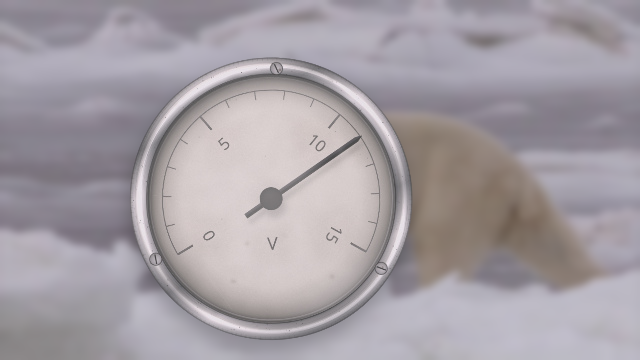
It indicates 11 V
